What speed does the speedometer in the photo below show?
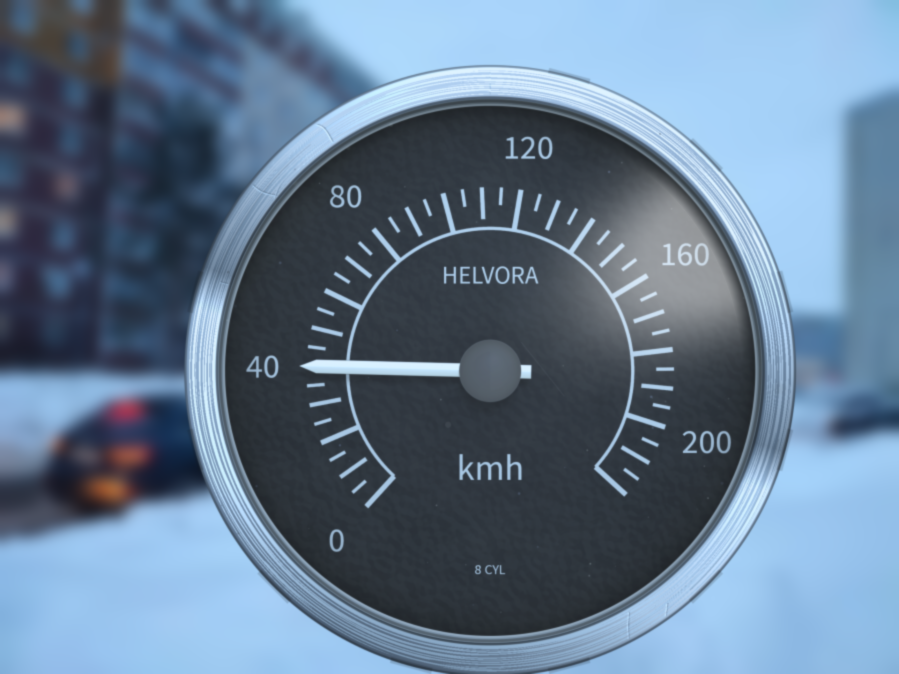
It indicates 40 km/h
